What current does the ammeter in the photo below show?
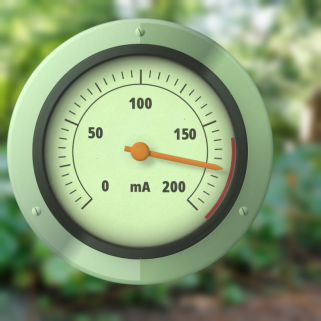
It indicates 175 mA
